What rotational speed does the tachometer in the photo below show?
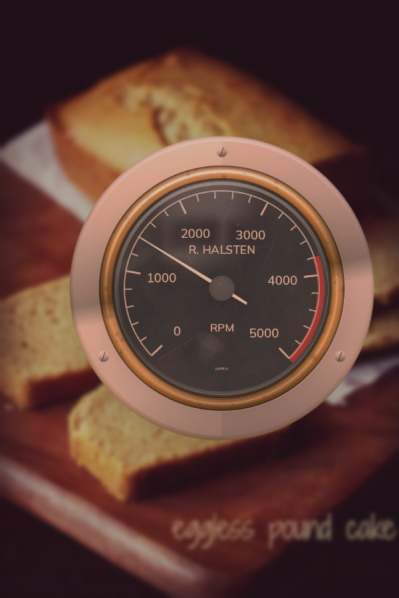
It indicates 1400 rpm
